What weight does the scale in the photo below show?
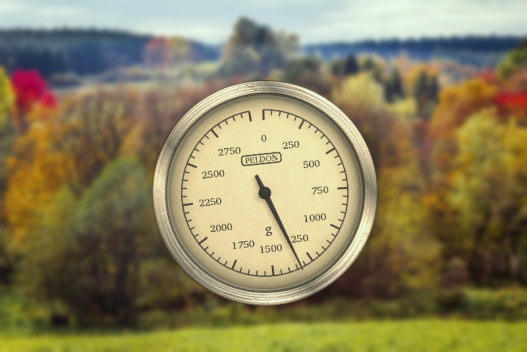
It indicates 1325 g
